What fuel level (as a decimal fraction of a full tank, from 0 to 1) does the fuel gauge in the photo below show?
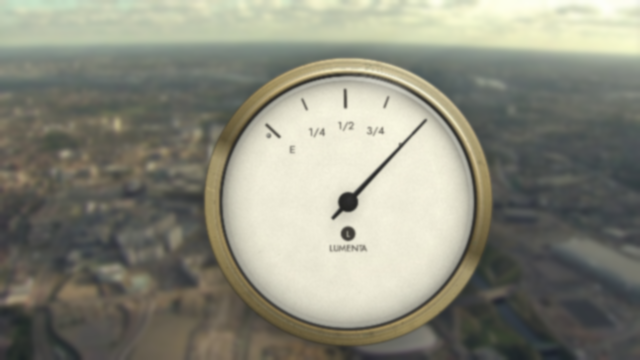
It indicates 1
